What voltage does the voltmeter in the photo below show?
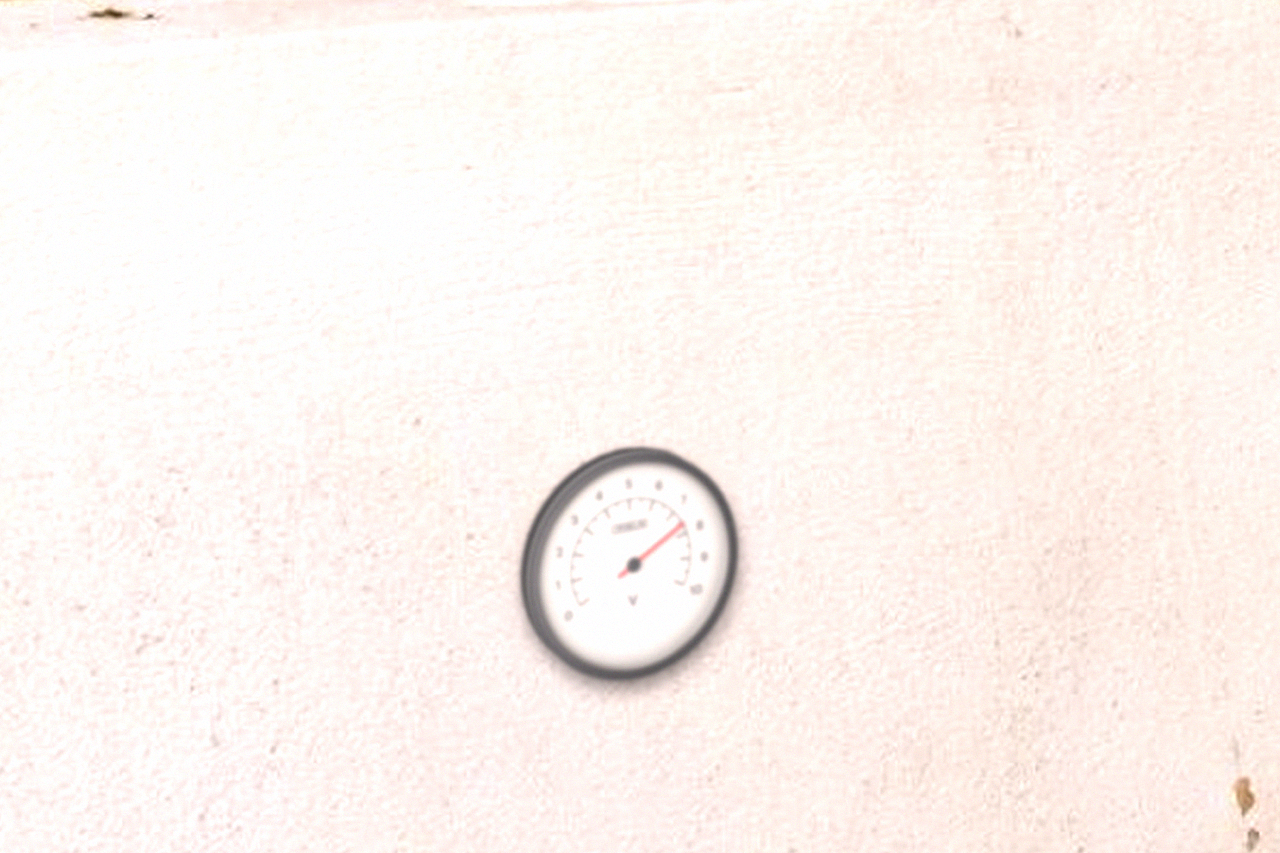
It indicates 7.5 V
